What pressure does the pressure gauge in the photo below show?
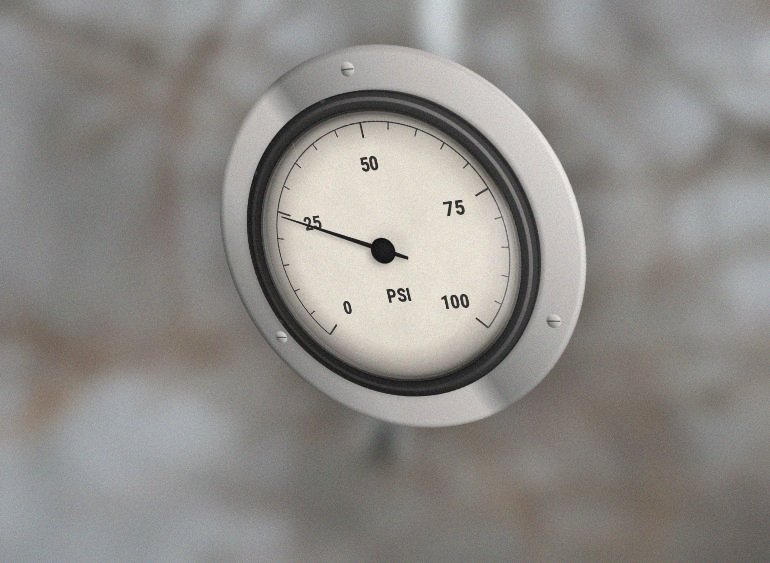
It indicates 25 psi
